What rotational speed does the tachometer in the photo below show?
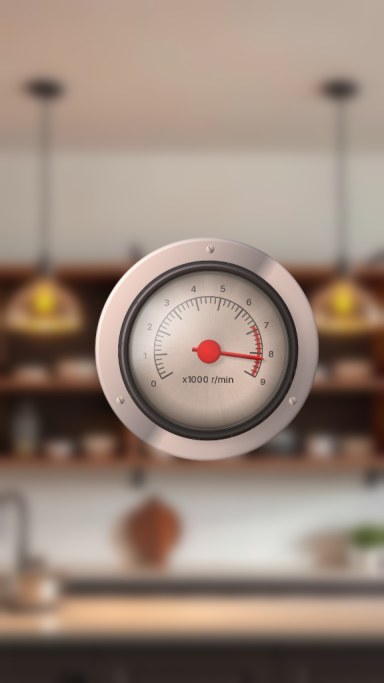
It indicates 8200 rpm
